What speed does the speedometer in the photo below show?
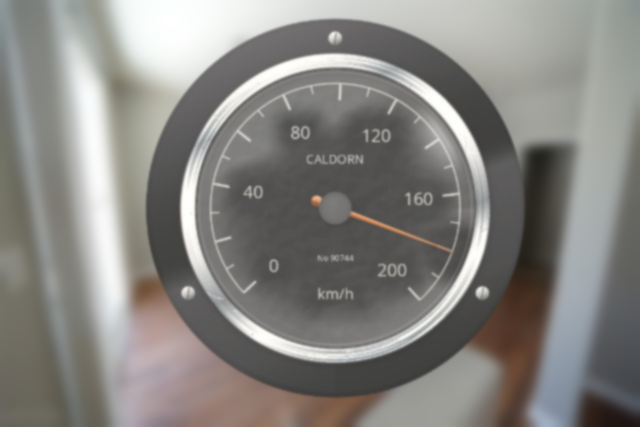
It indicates 180 km/h
